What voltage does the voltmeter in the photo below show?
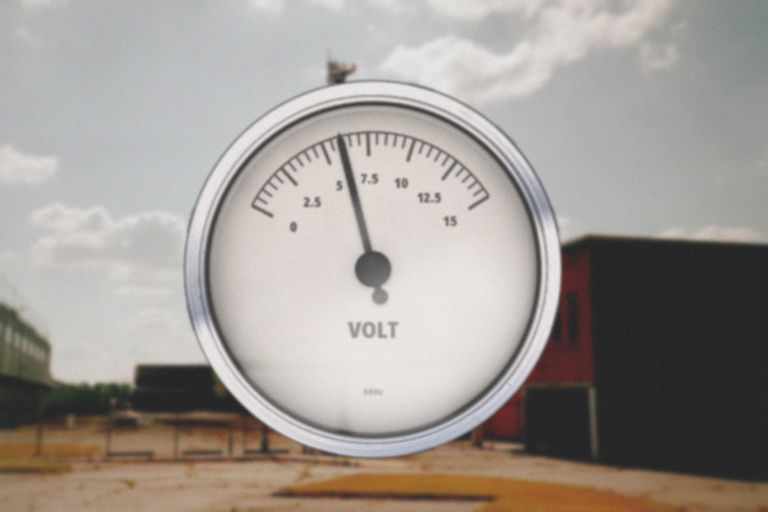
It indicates 6 V
